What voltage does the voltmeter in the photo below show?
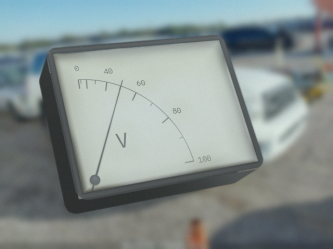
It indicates 50 V
